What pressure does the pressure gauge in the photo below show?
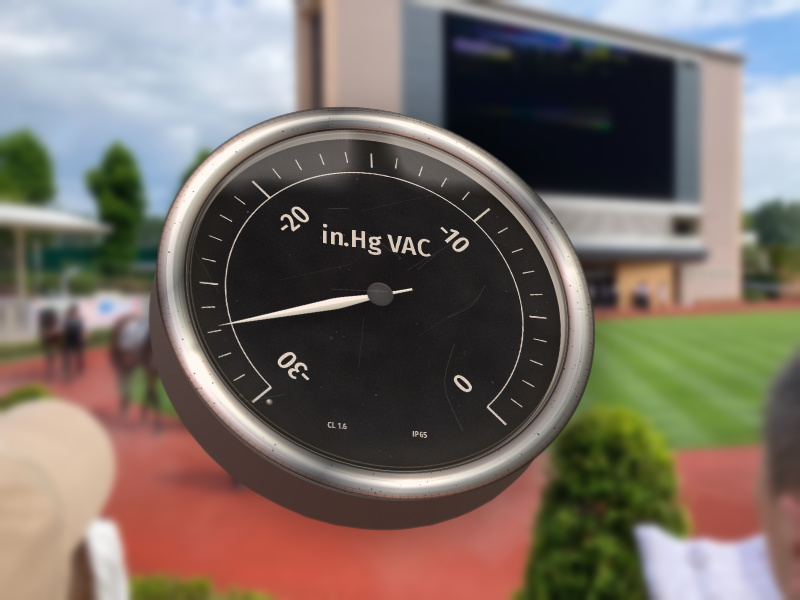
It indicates -27 inHg
